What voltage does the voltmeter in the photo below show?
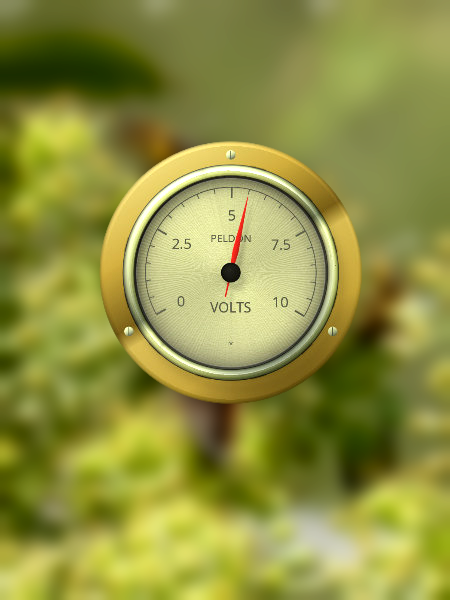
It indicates 5.5 V
